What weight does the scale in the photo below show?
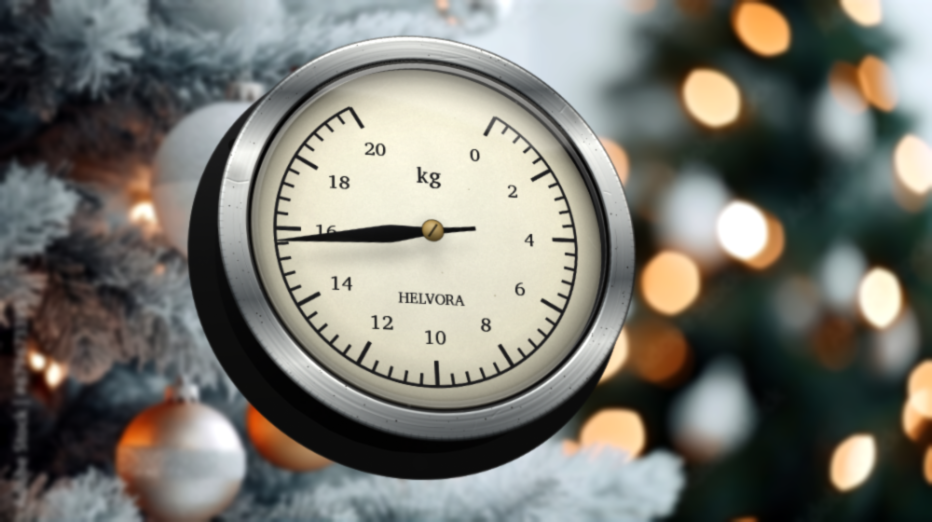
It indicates 15.6 kg
